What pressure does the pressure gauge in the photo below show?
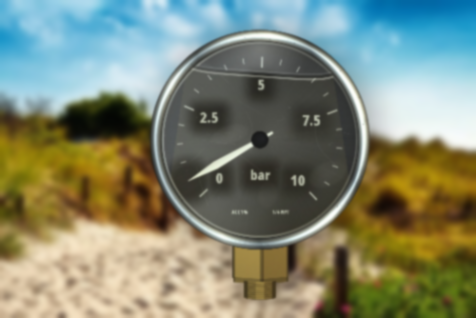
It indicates 0.5 bar
